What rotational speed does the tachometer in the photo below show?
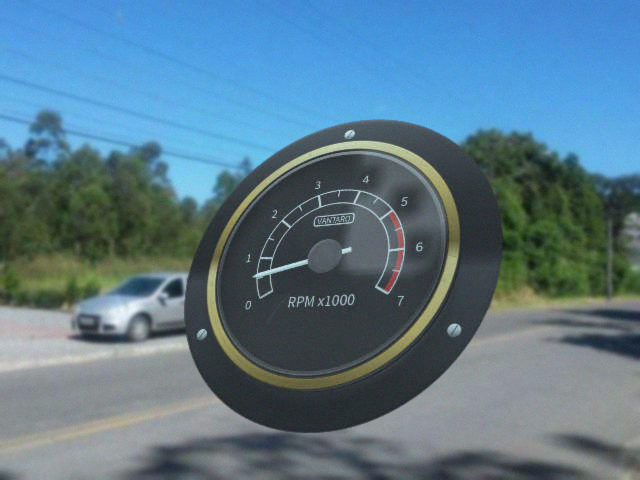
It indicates 500 rpm
